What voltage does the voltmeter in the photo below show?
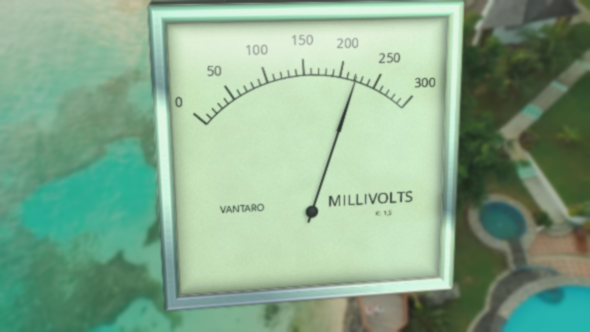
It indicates 220 mV
